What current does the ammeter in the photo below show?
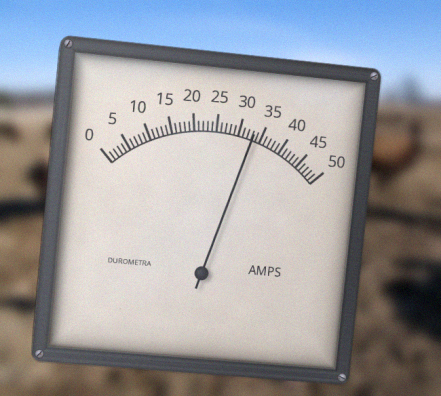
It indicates 33 A
